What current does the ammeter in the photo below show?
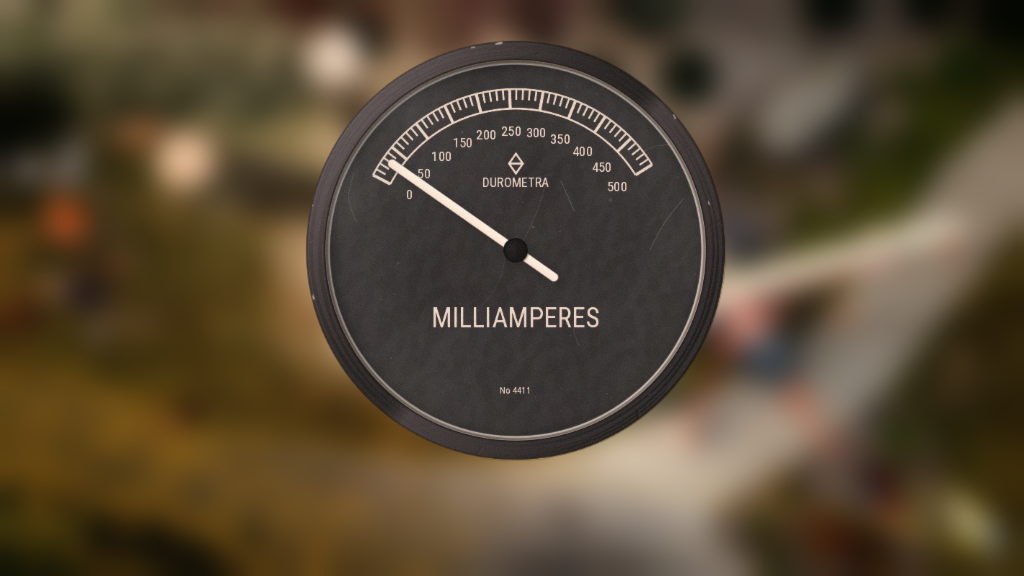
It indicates 30 mA
